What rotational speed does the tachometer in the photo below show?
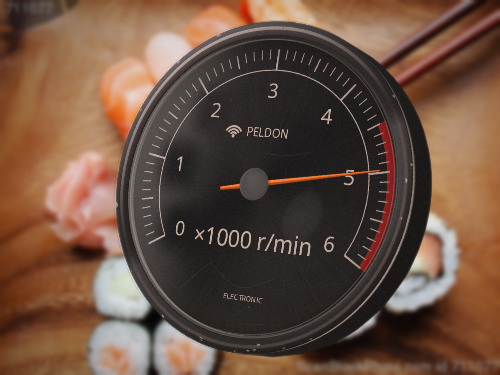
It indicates 5000 rpm
